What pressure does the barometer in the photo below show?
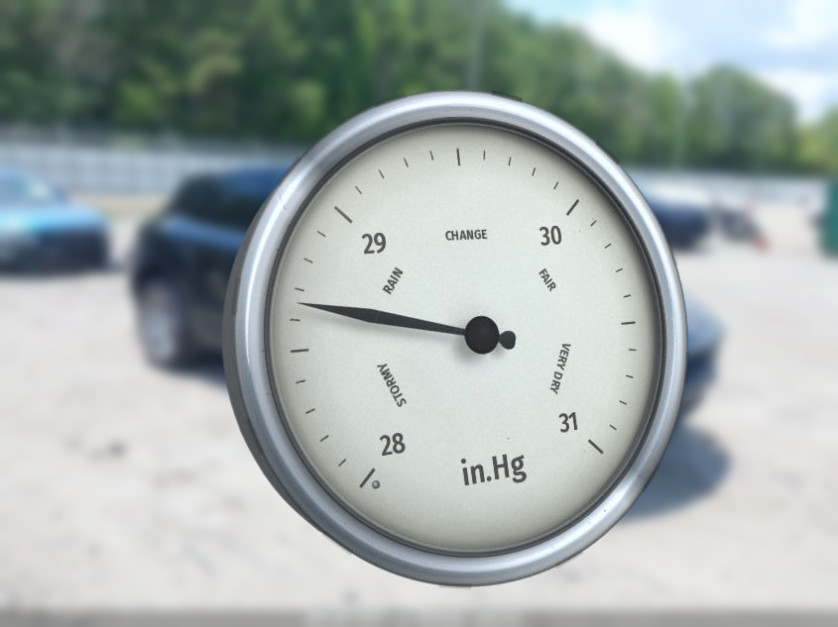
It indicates 28.65 inHg
